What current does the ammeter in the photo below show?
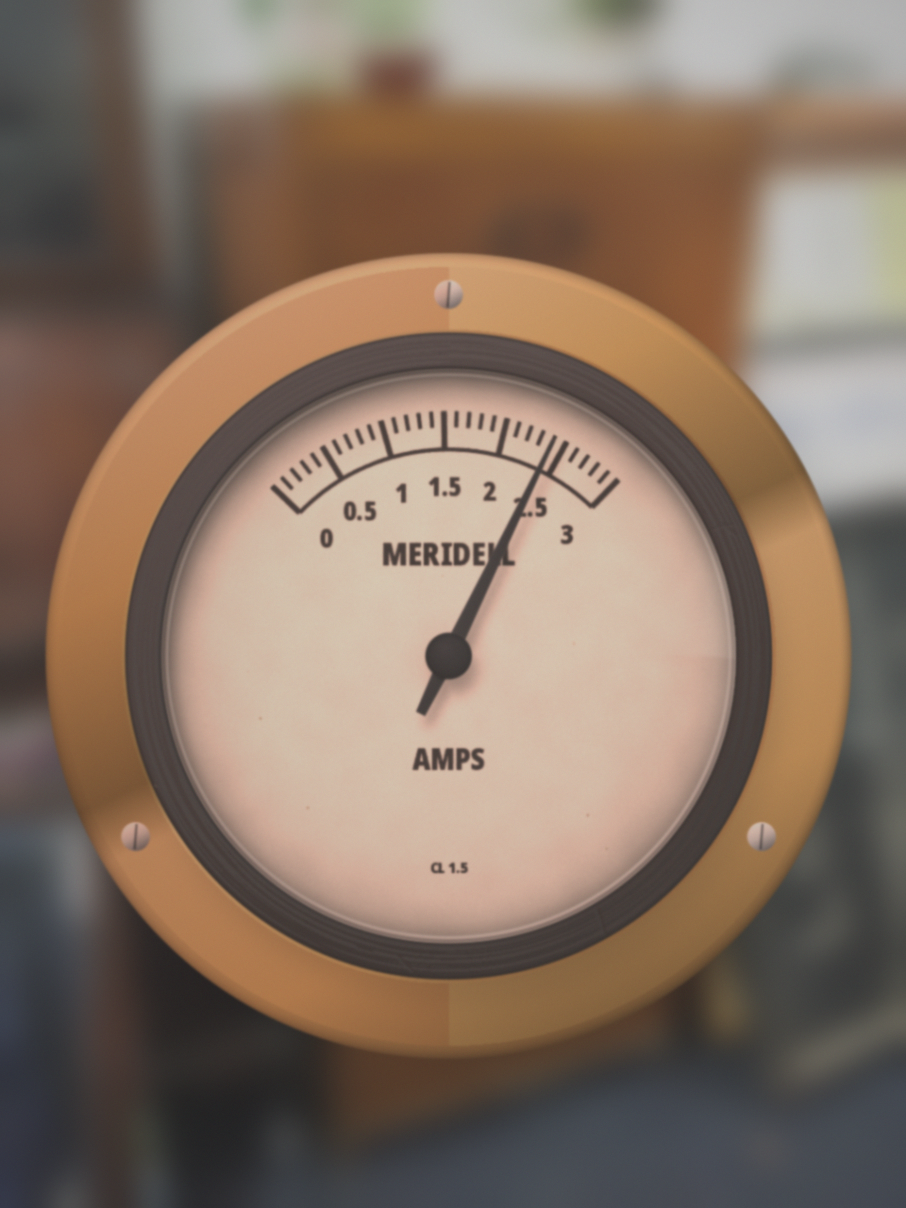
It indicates 2.4 A
